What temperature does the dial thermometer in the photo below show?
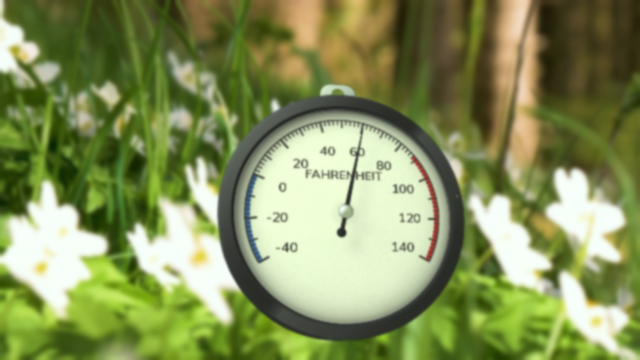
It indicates 60 °F
